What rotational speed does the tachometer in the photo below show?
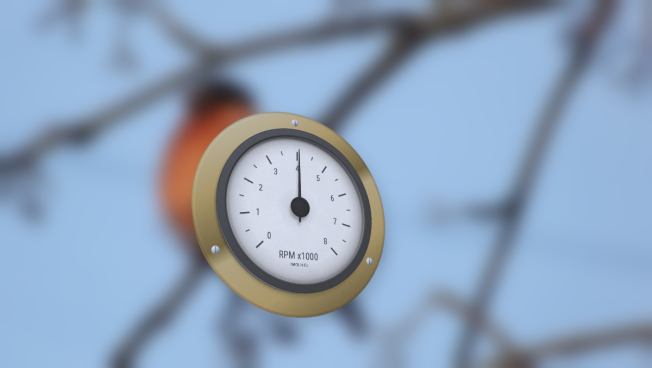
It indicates 4000 rpm
